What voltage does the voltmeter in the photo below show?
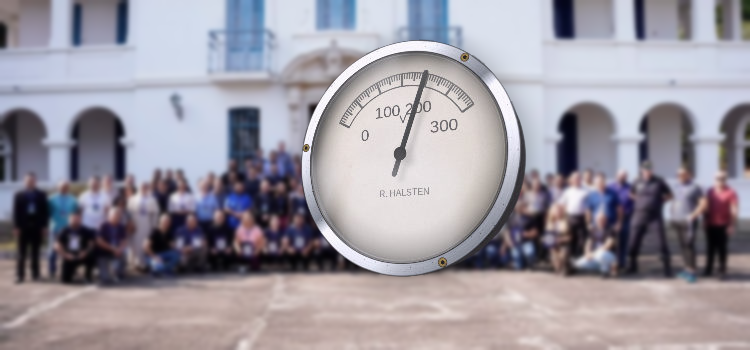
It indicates 200 V
